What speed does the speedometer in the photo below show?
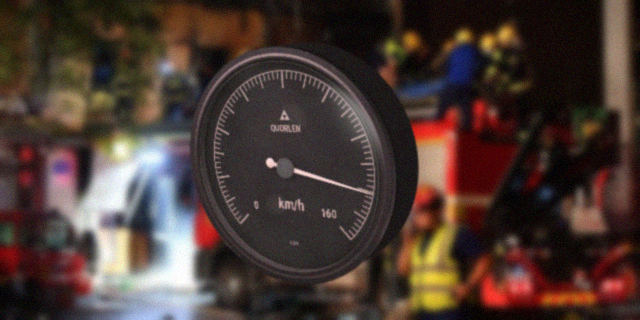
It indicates 140 km/h
